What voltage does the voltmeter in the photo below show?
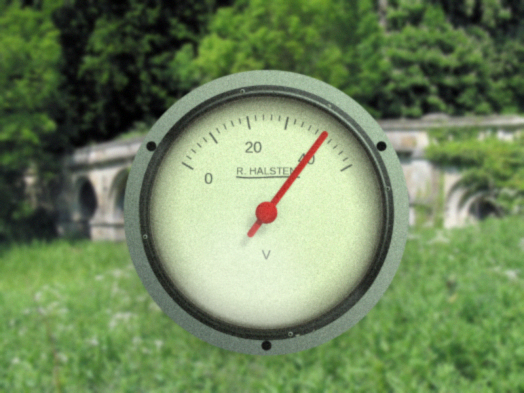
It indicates 40 V
